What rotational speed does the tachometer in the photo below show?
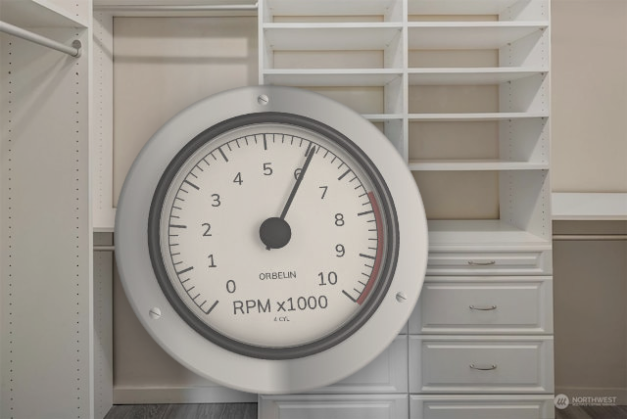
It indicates 6100 rpm
